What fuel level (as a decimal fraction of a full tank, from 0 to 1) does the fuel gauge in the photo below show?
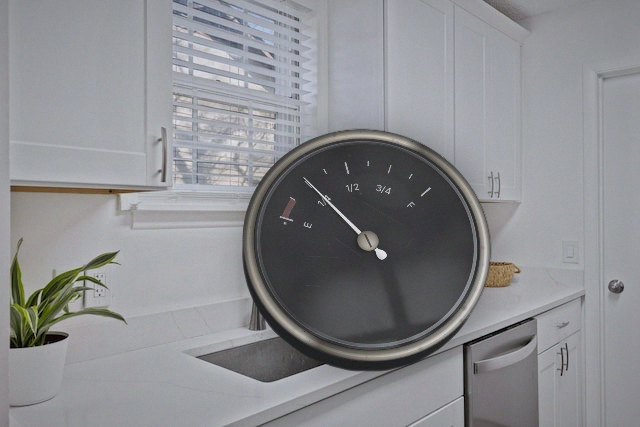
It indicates 0.25
